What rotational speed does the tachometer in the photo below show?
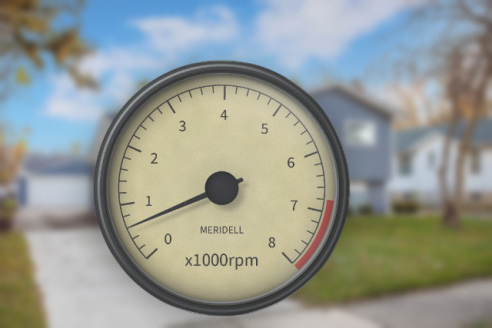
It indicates 600 rpm
